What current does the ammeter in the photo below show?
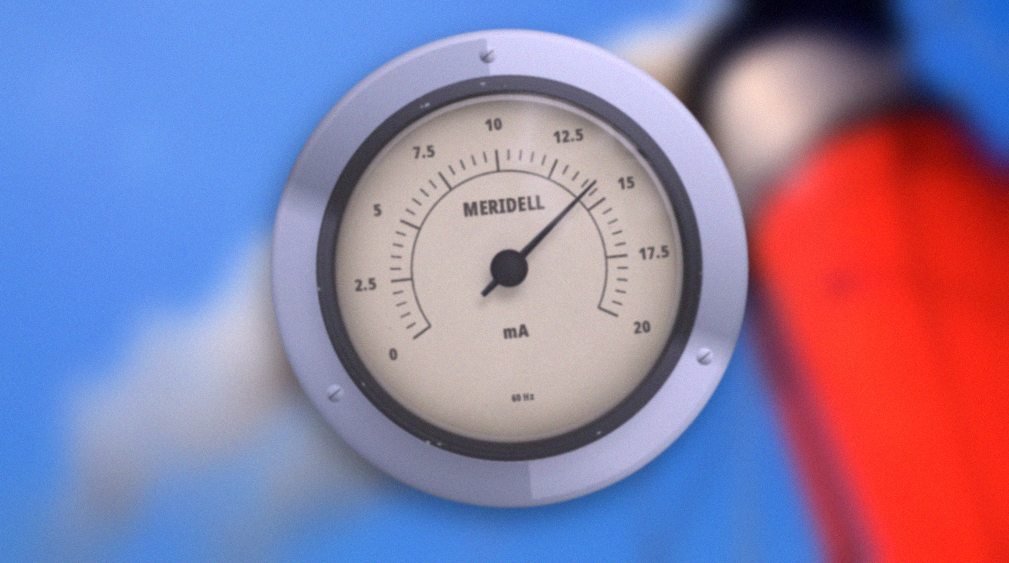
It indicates 14.25 mA
